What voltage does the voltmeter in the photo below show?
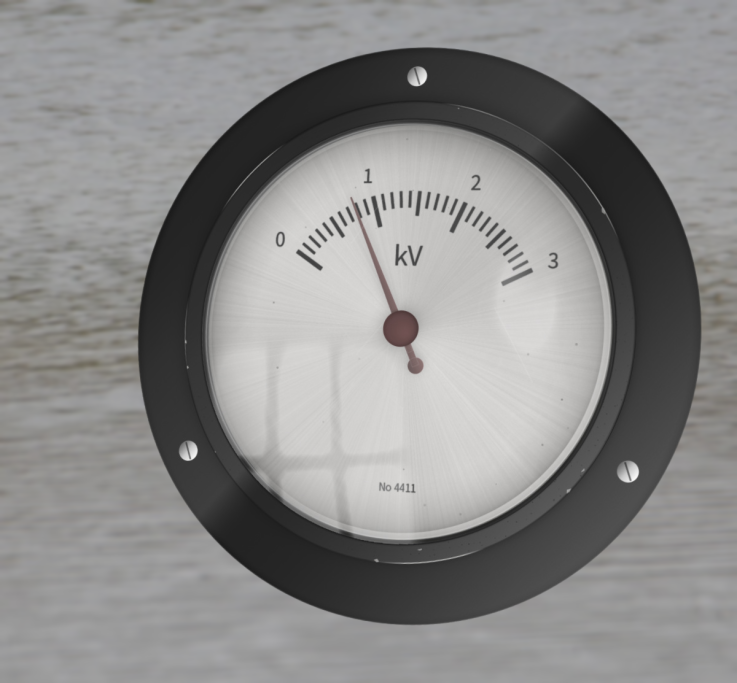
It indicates 0.8 kV
